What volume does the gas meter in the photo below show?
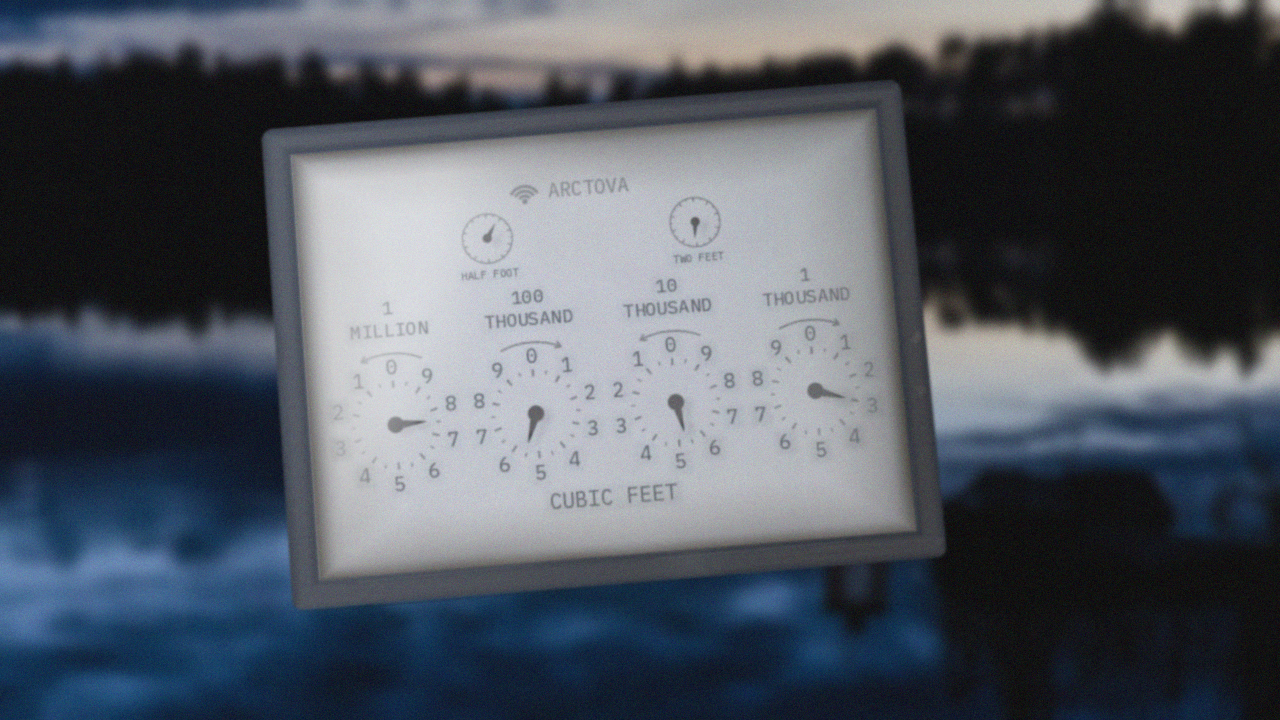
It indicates 755300 ft³
